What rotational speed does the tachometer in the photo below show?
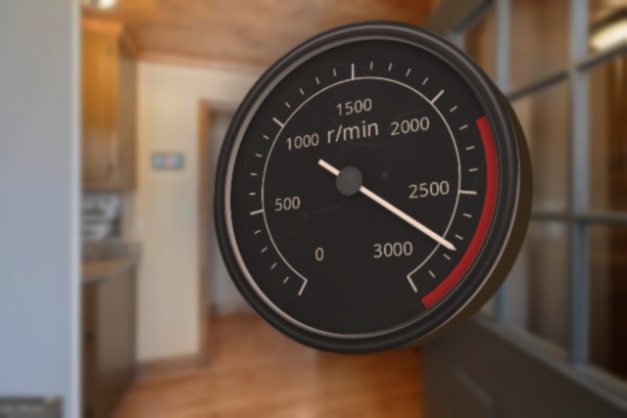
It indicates 2750 rpm
